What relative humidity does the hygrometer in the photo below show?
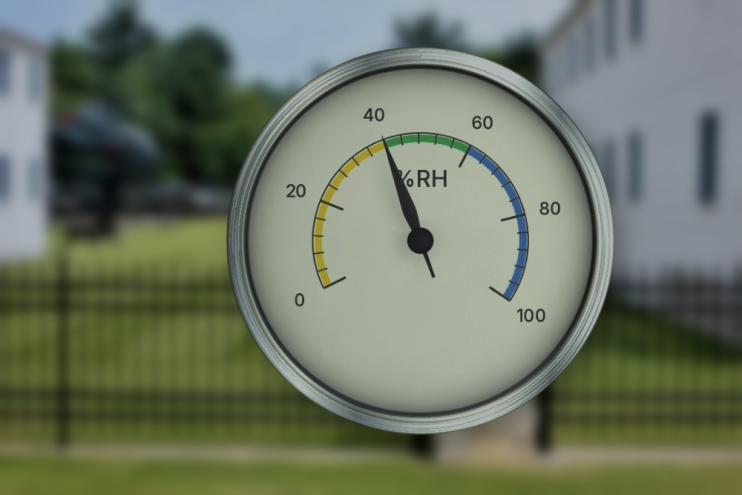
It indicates 40 %
